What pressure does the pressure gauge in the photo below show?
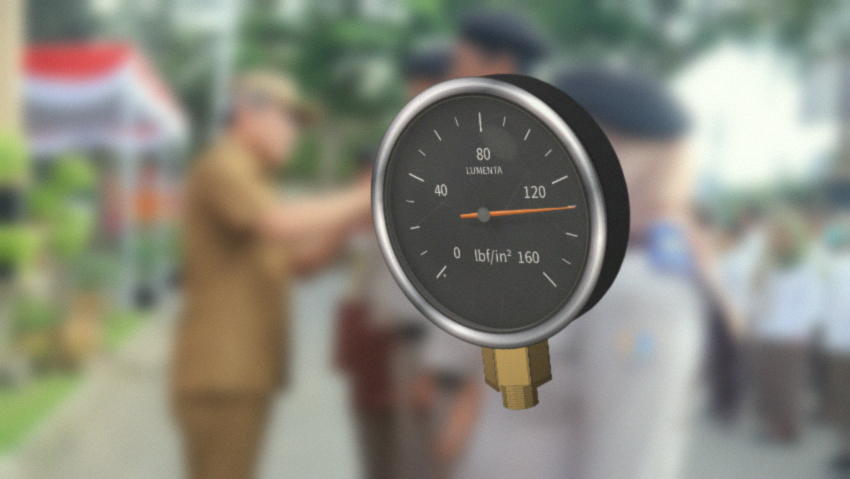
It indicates 130 psi
